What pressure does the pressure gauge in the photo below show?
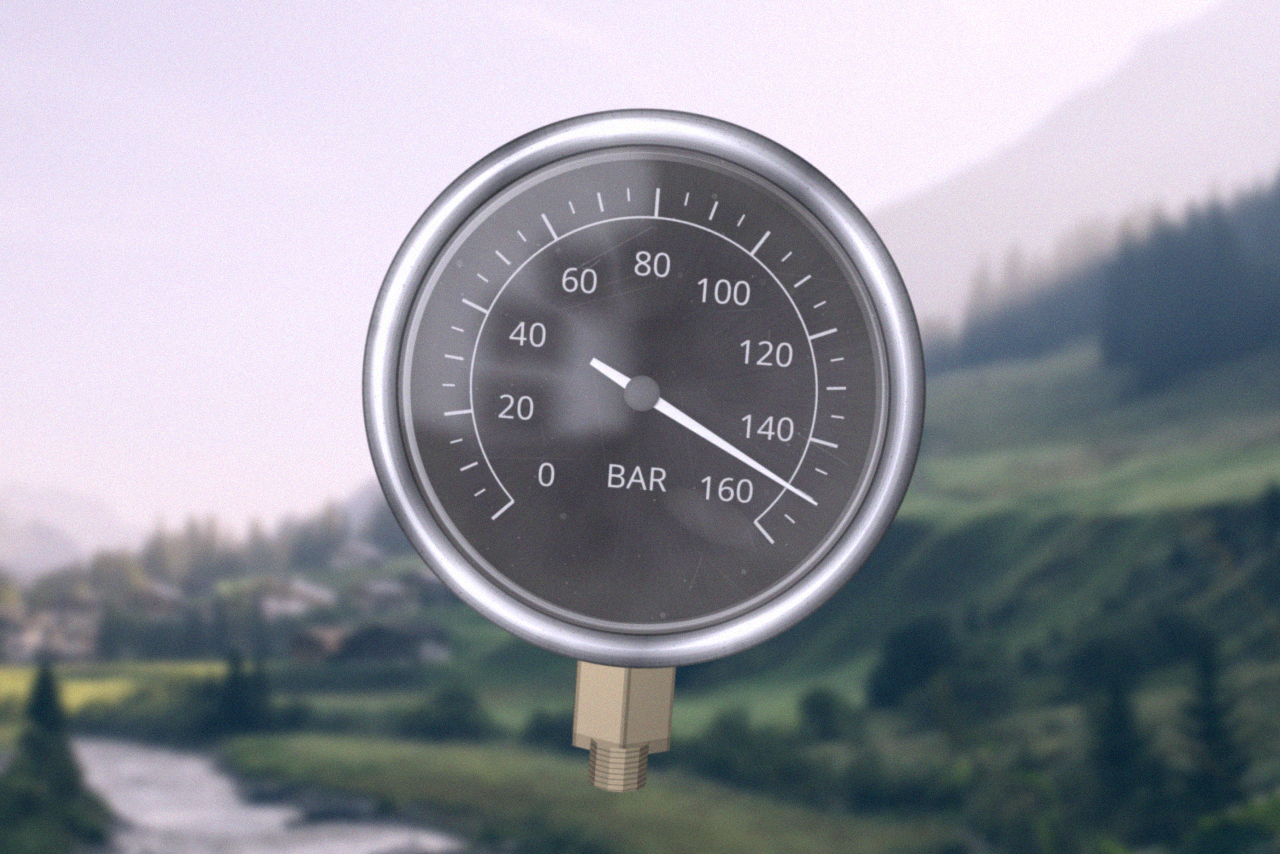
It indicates 150 bar
